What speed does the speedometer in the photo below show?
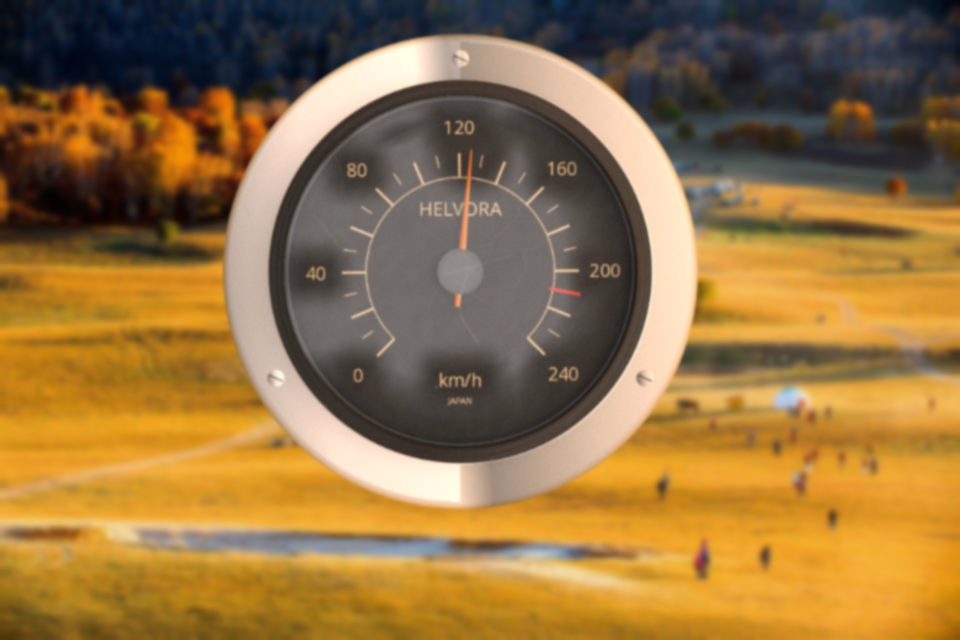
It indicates 125 km/h
